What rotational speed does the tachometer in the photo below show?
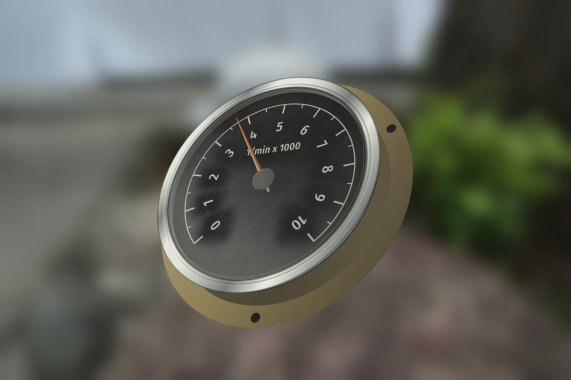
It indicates 3750 rpm
